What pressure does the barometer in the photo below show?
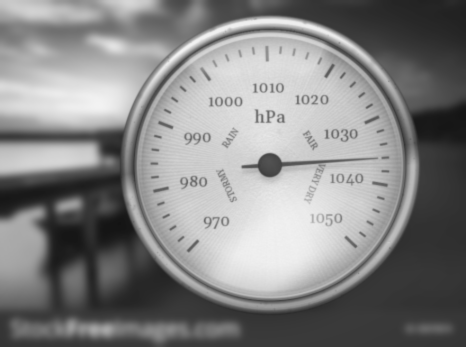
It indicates 1036 hPa
